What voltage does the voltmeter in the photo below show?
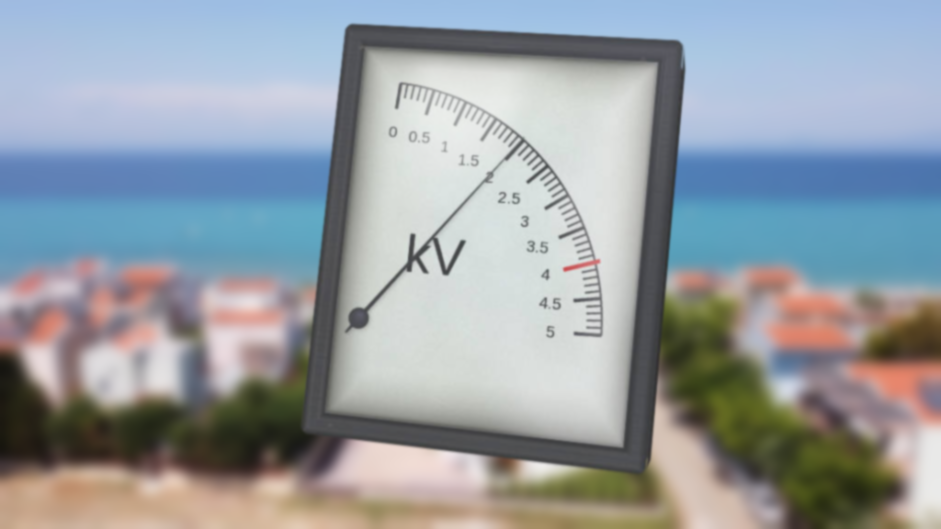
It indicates 2 kV
